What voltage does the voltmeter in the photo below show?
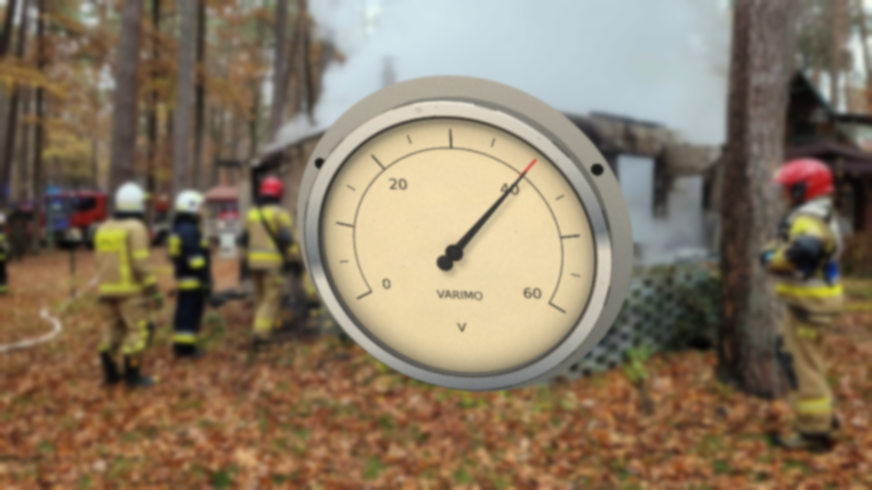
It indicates 40 V
